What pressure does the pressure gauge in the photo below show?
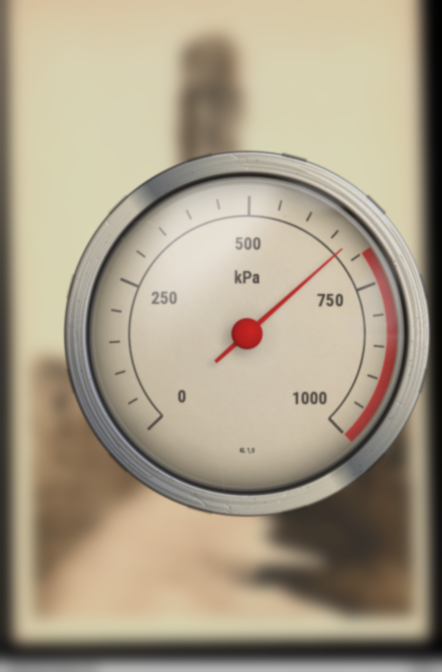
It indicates 675 kPa
